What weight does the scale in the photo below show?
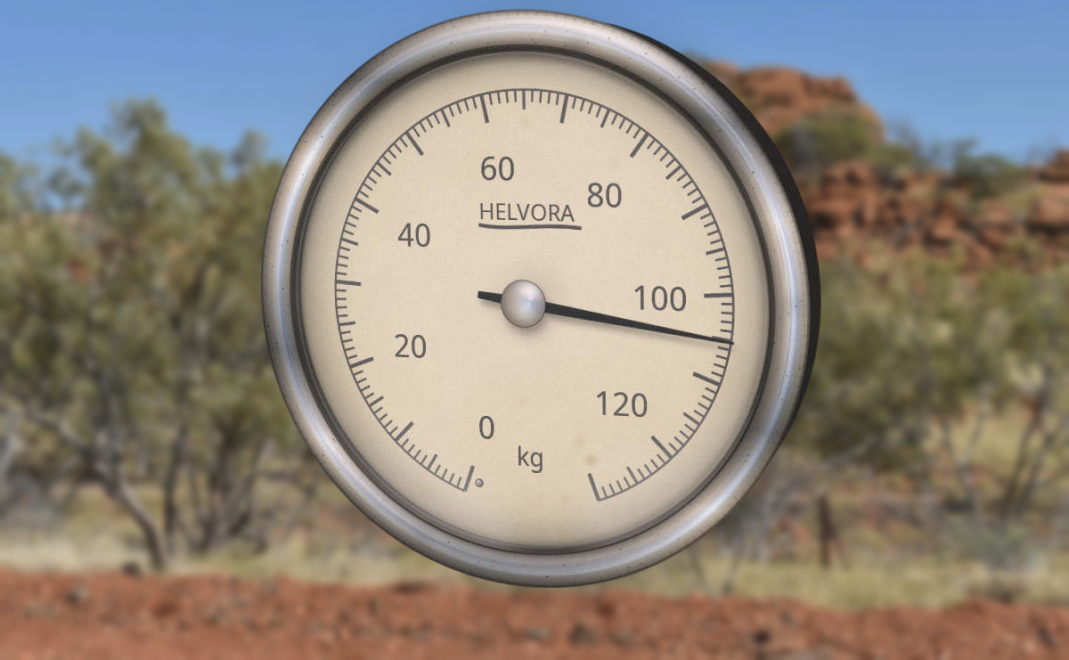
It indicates 105 kg
